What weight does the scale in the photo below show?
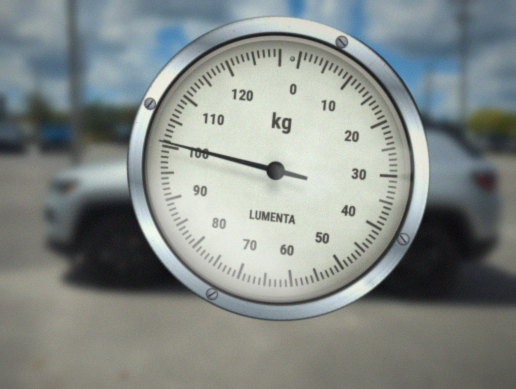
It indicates 101 kg
